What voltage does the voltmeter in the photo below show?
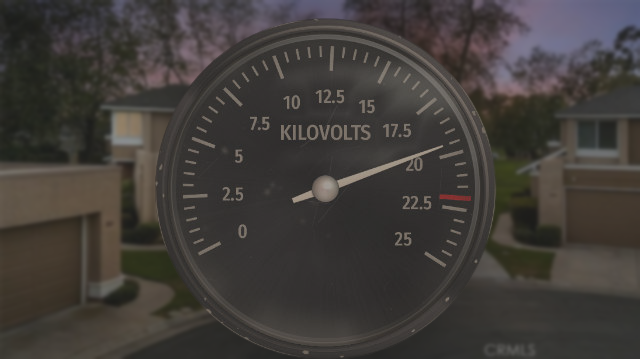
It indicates 19.5 kV
